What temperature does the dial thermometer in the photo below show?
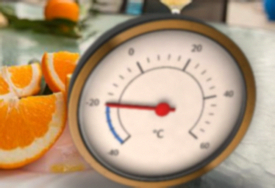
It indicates -20 °C
